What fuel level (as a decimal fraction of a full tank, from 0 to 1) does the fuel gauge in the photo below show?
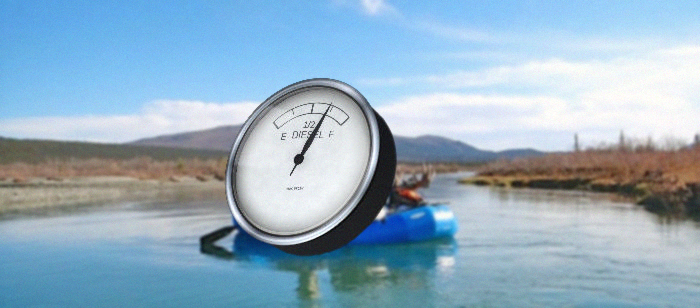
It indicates 0.75
